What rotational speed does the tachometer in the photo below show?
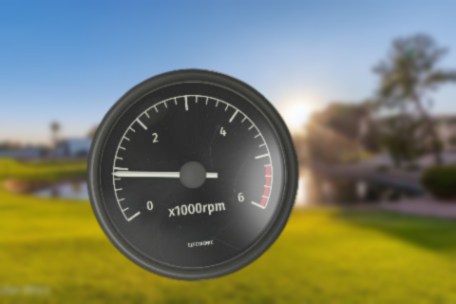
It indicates 900 rpm
